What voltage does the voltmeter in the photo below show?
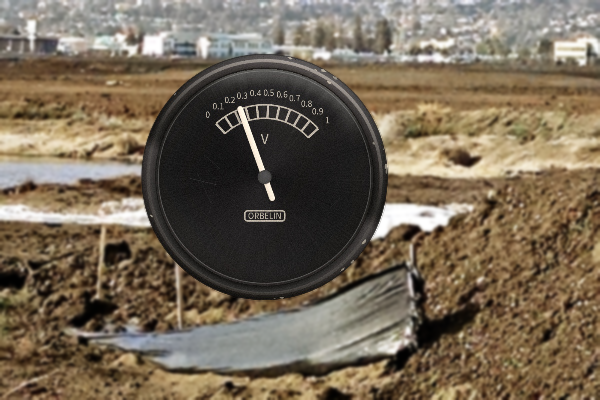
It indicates 0.25 V
